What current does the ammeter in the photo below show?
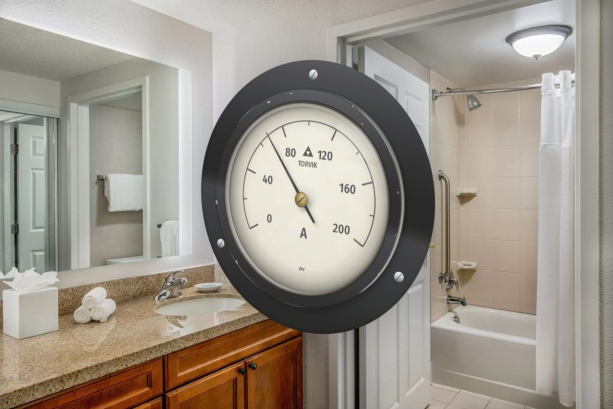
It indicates 70 A
